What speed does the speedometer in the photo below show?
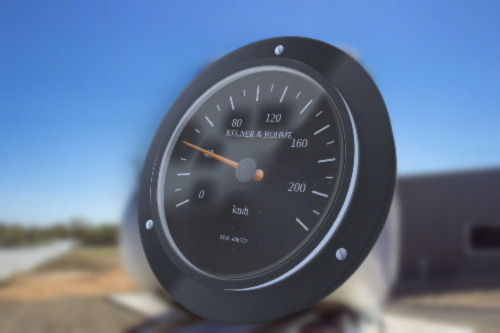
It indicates 40 km/h
